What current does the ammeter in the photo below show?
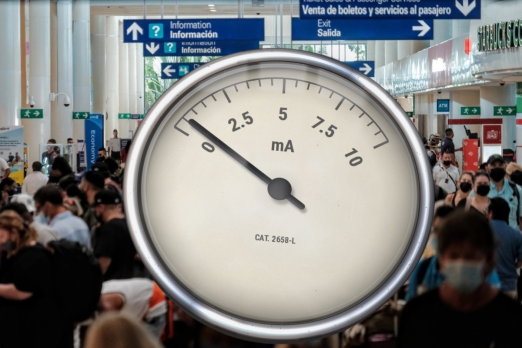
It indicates 0.5 mA
